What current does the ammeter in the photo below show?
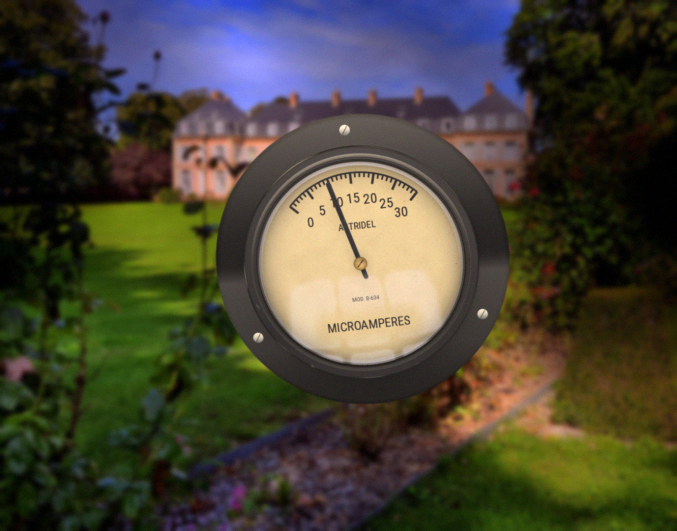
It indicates 10 µA
